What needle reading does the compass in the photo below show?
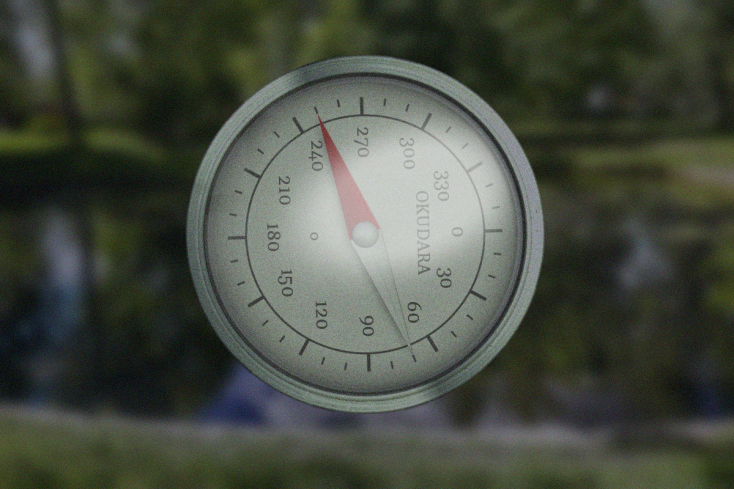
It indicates 250 °
